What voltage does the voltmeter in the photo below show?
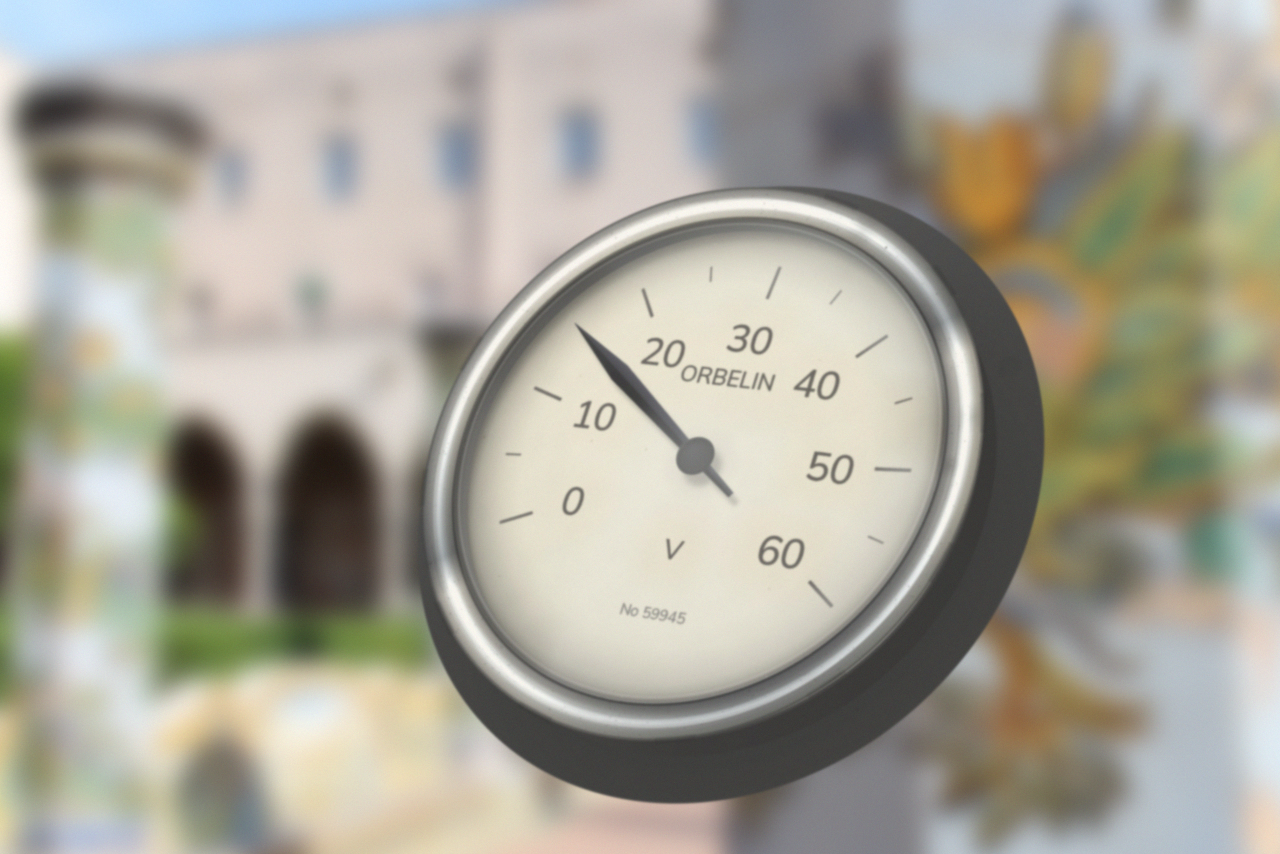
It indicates 15 V
